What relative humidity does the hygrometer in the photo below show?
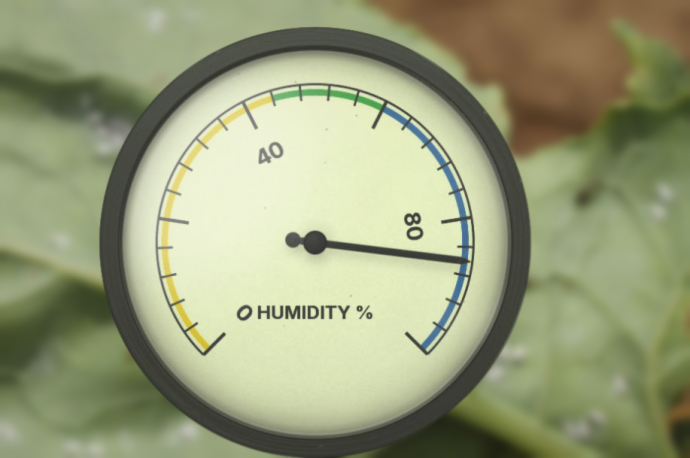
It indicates 86 %
